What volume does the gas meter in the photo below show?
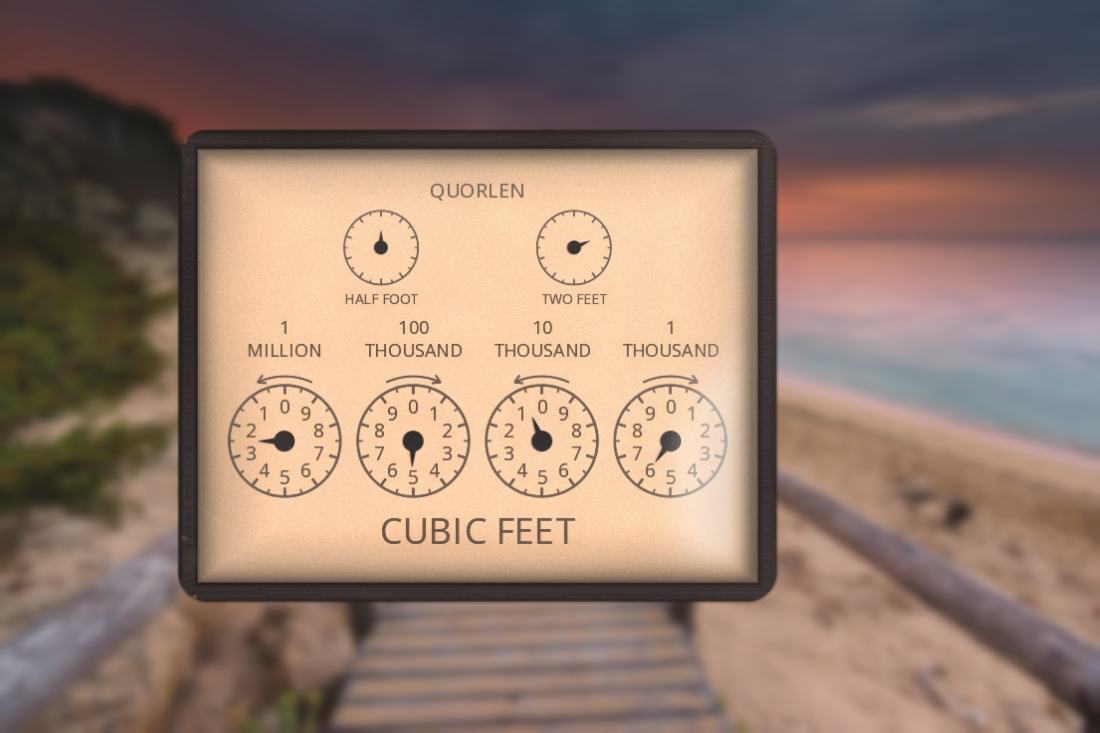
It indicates 250600 ft³
